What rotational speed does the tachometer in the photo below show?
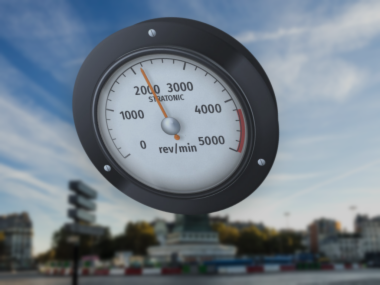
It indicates 2200 rpm
